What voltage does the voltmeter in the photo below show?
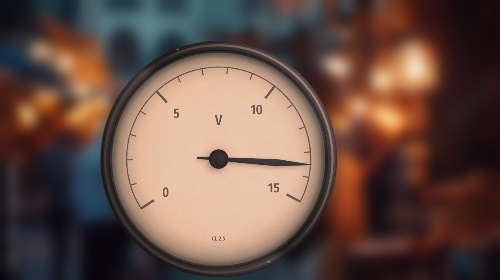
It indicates 13.5 V
